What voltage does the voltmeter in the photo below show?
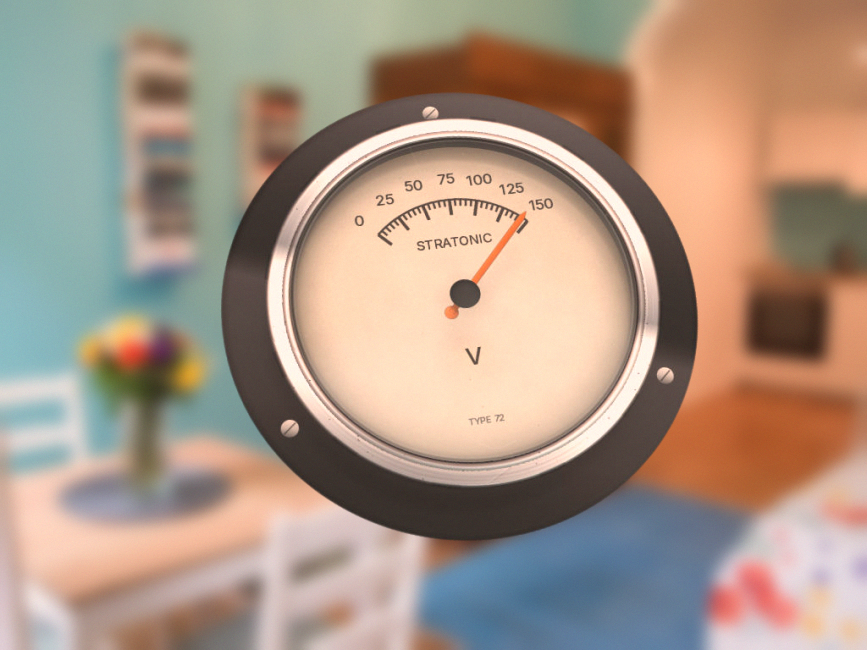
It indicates 145 V
